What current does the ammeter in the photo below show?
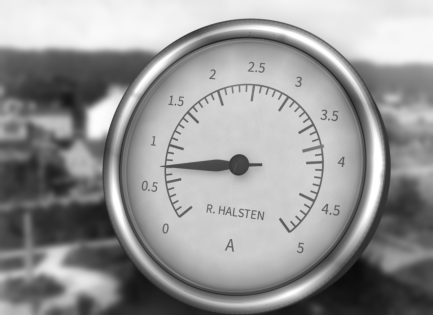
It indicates 0.7 A
